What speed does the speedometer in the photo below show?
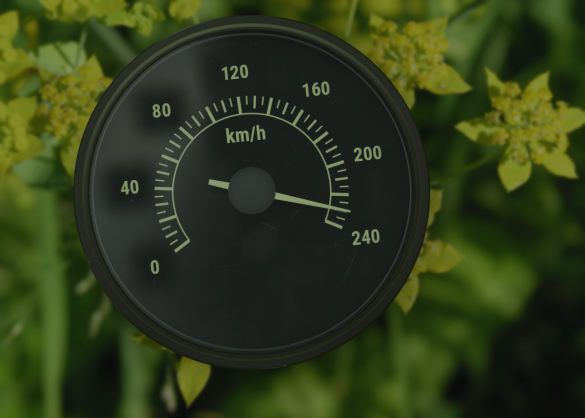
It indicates 230 km/h
